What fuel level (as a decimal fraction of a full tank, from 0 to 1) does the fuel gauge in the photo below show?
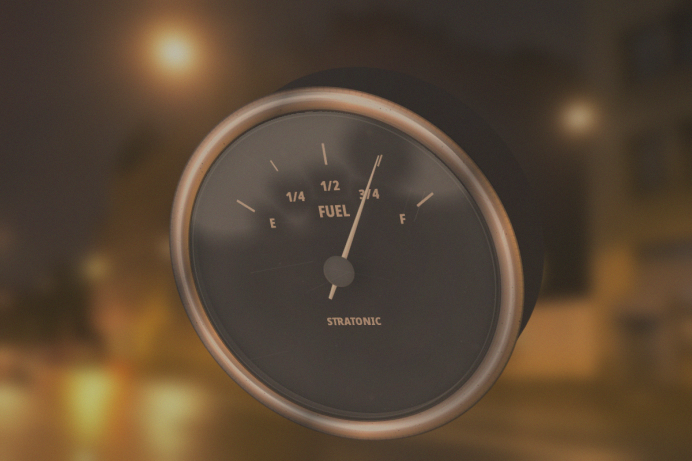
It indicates 0.75
